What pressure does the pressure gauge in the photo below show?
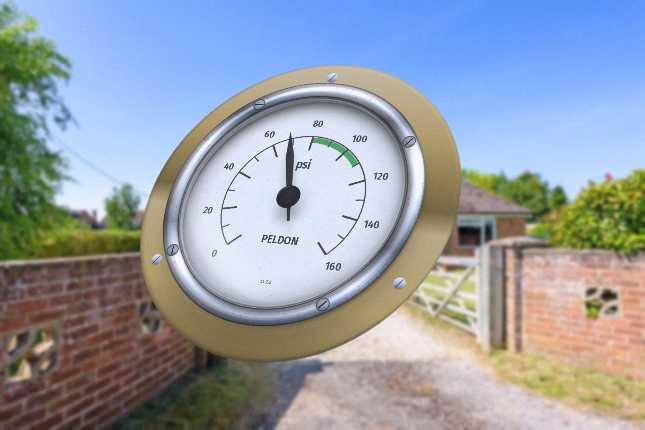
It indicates 70 psi
